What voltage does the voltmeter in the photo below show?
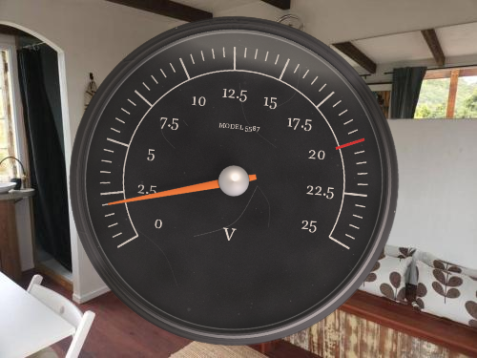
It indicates 2 V
